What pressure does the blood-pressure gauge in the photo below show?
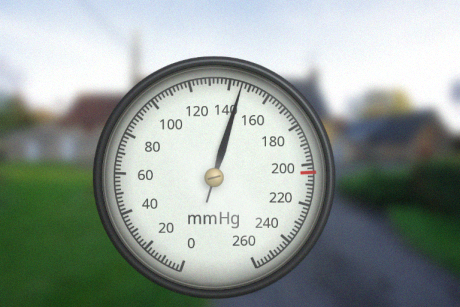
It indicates 146 mmHg
